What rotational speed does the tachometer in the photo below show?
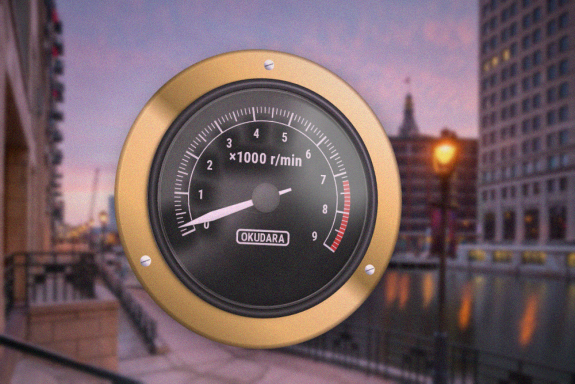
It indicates 200 rpm
